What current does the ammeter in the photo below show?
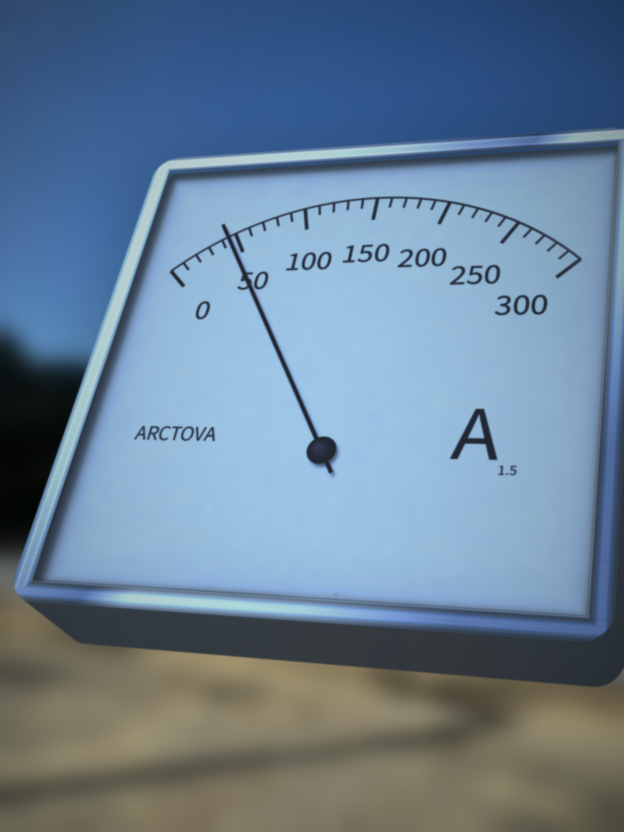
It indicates 45 A
